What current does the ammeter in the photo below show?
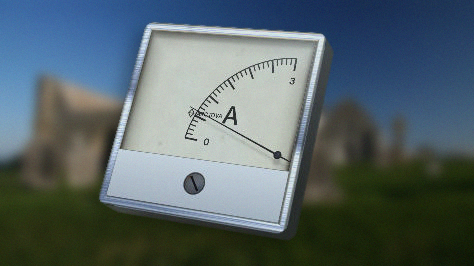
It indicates 0.6 A
